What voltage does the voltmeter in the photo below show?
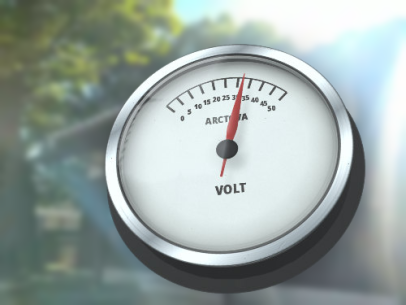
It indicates 32.5 V
